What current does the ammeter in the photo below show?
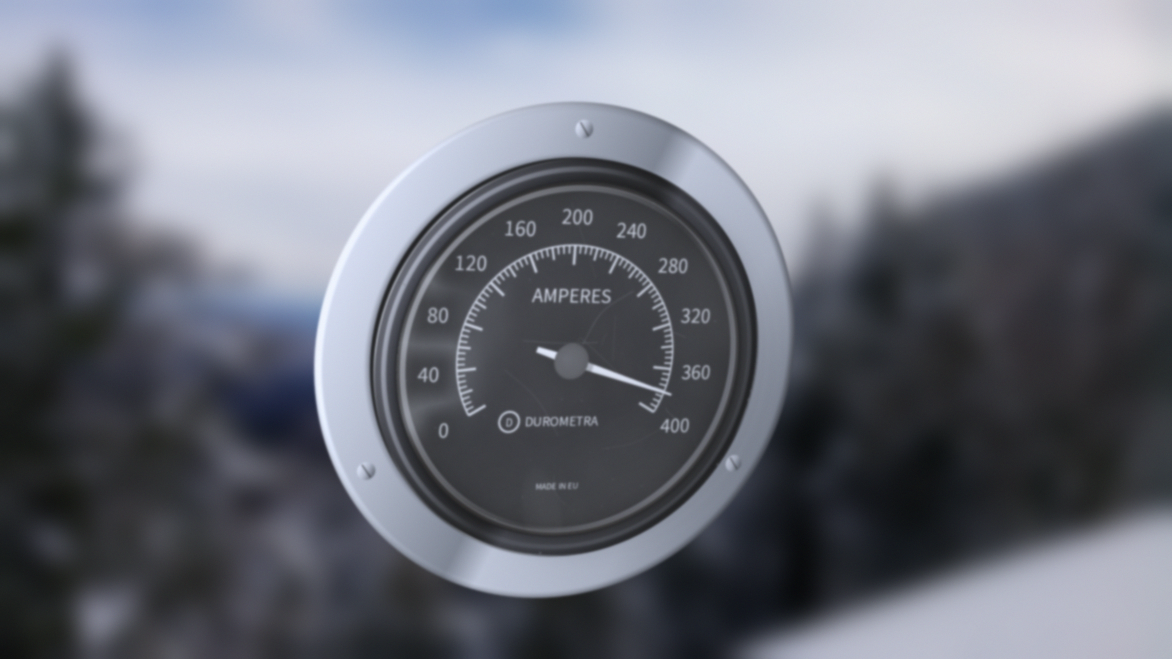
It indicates 380 A
